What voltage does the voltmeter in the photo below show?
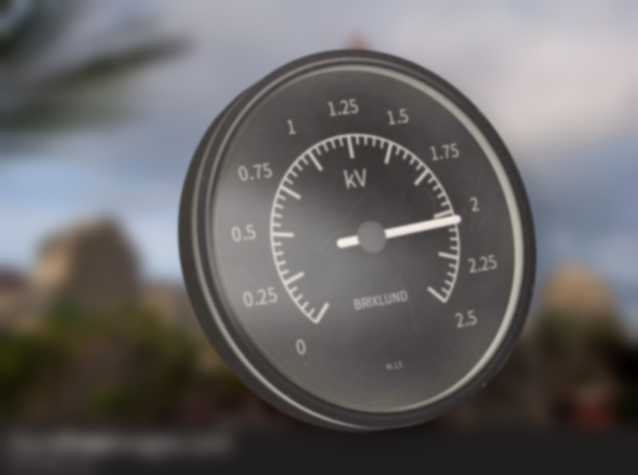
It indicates 2.05 kV
